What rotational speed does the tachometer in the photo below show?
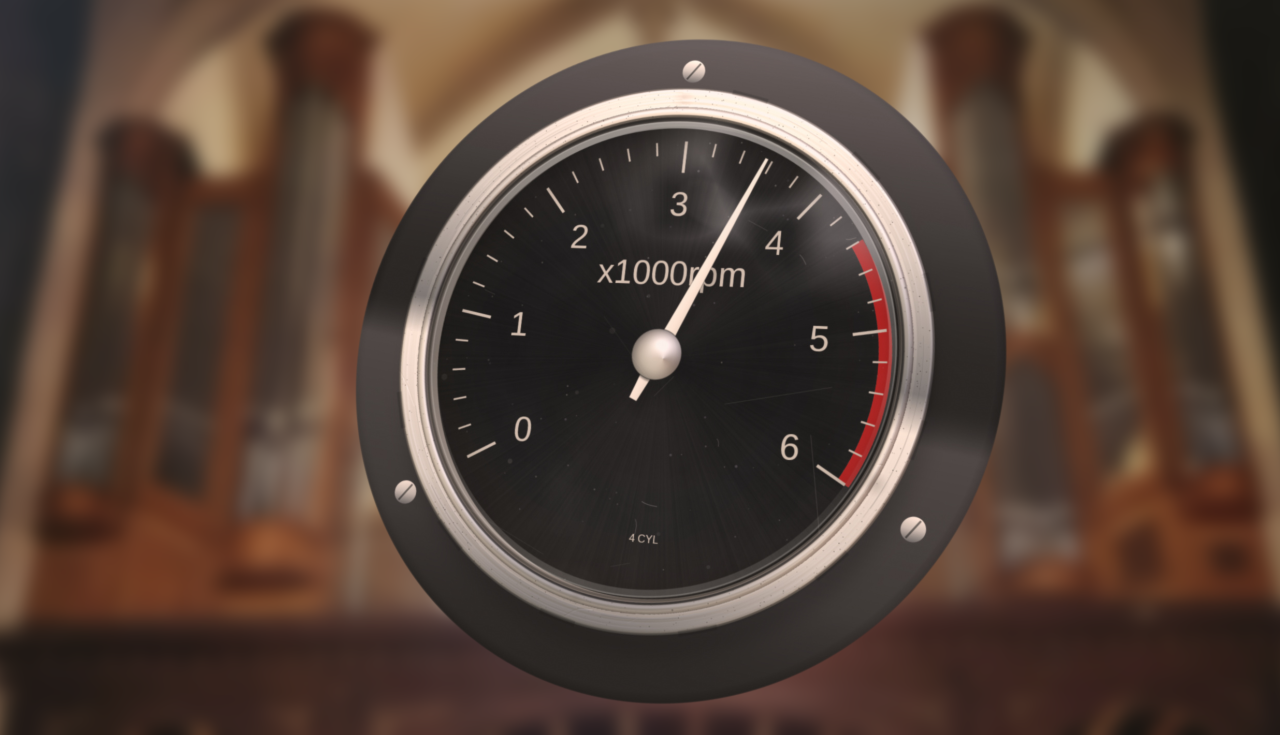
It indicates 3600 rpm
